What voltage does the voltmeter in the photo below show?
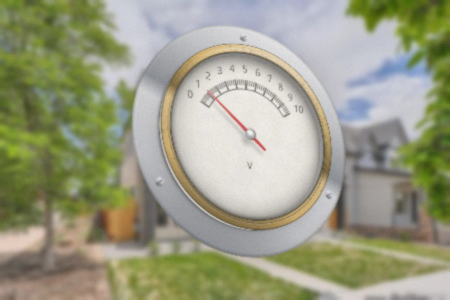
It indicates 1 V
